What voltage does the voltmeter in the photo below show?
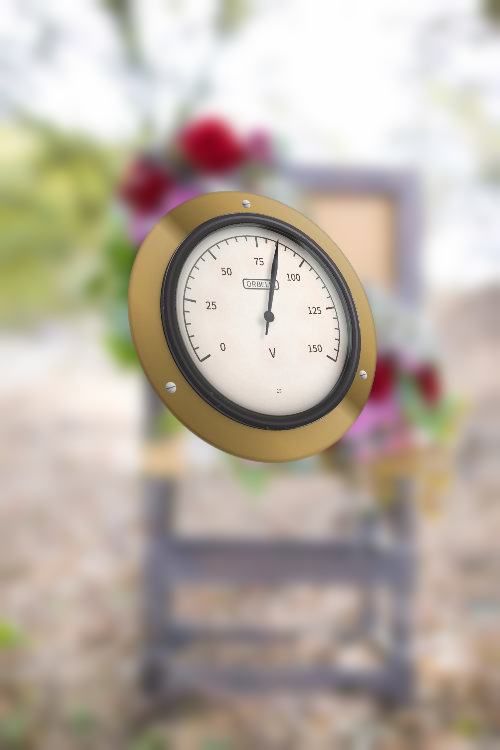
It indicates 85 V
